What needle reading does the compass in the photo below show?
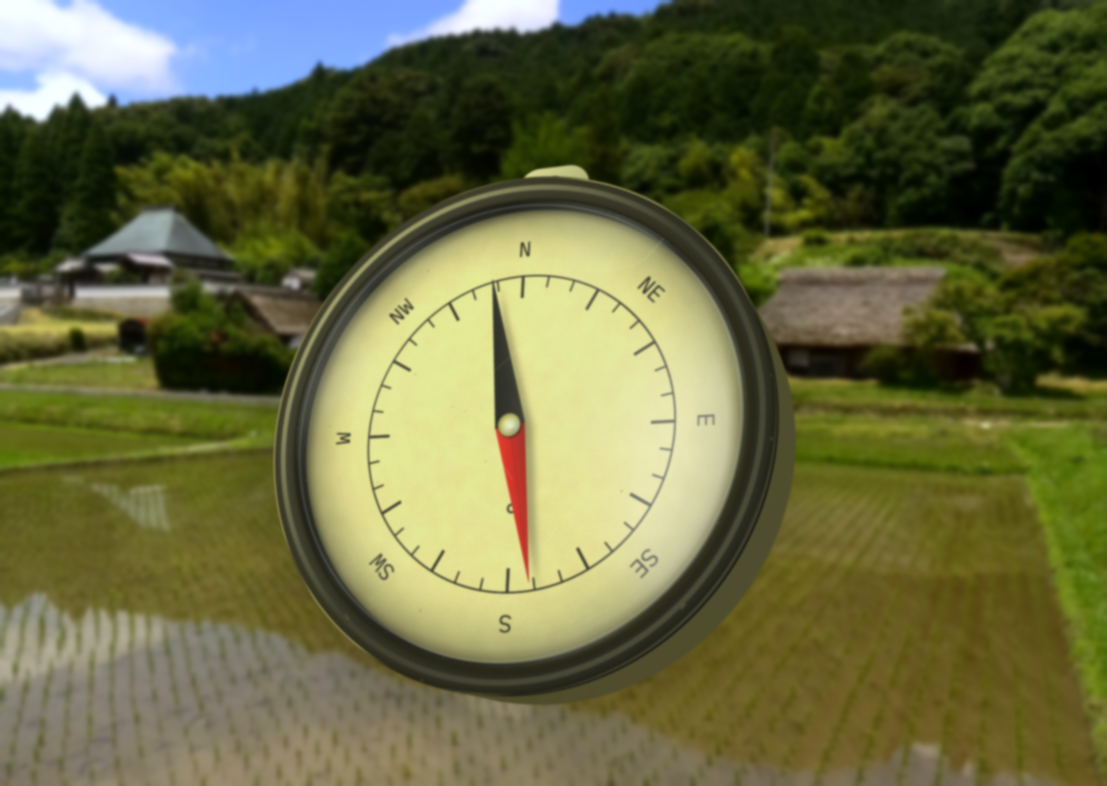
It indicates 170 °
